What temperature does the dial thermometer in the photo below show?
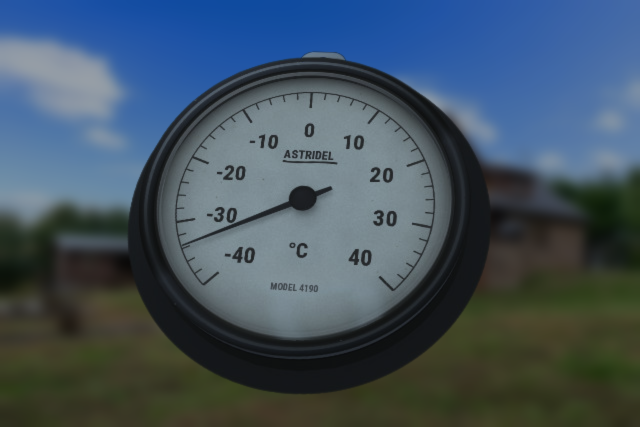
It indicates -34 °C
